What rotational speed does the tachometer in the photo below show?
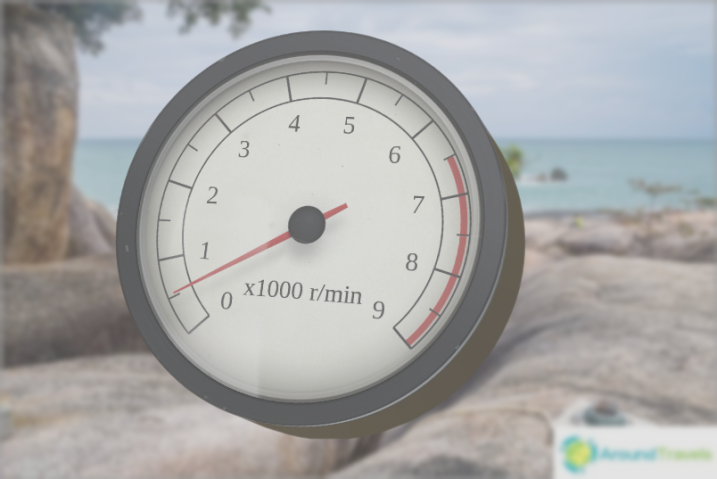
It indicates 500 rpm
